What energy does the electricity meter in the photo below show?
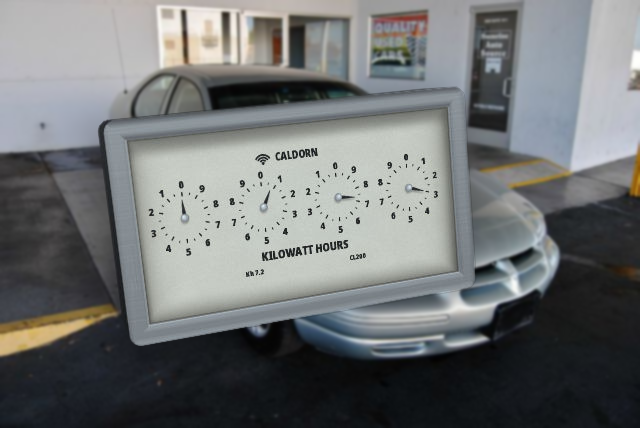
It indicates 73 kWh
